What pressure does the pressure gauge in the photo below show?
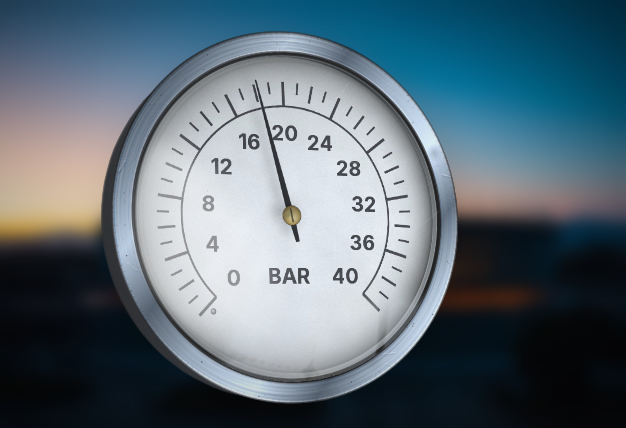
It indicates 18 bar
